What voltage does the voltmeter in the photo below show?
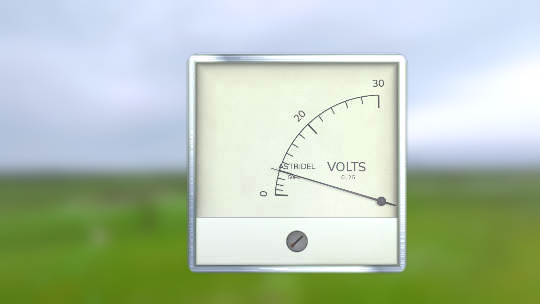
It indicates 10 V
